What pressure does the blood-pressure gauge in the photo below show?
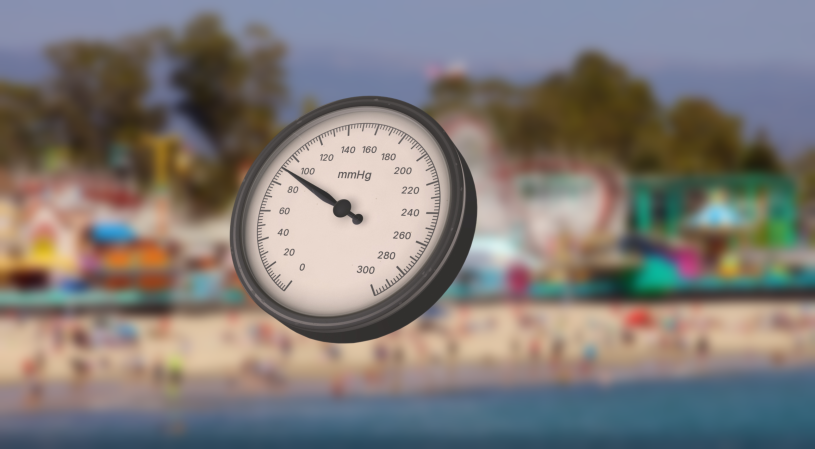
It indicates 90 mmHg
